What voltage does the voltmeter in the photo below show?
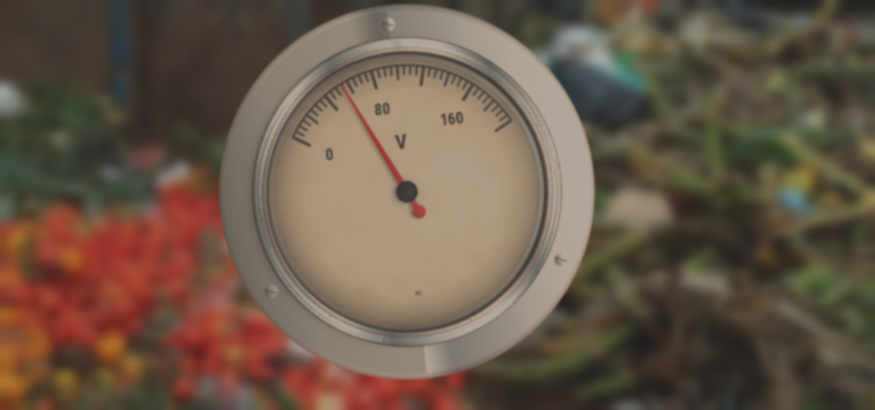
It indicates 55 V
